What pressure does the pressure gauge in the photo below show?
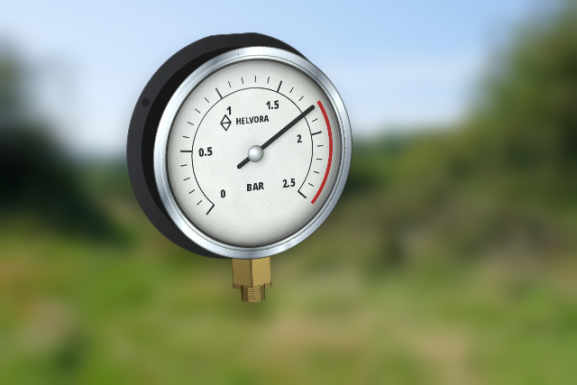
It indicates 1.8 bar
